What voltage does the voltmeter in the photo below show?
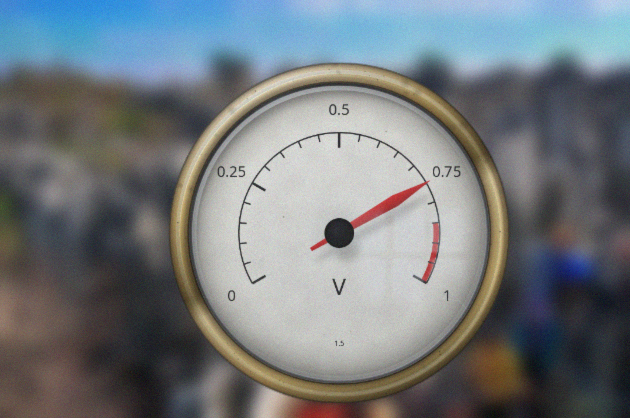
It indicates 0.75 V
